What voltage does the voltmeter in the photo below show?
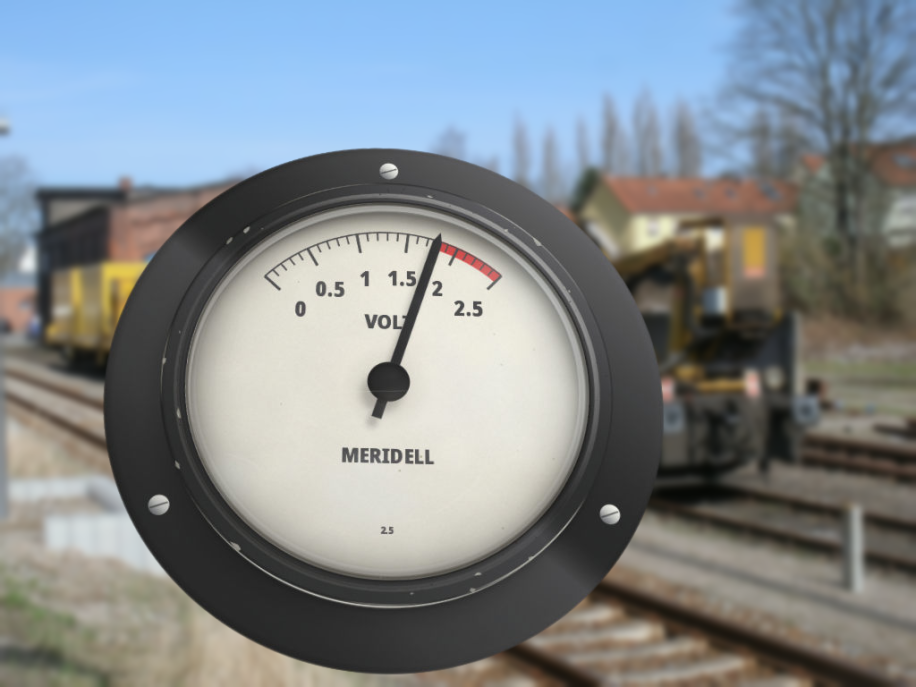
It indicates 1.8 V
